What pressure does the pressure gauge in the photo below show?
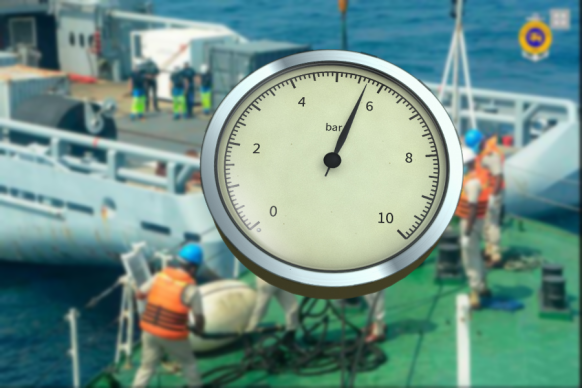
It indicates 5.7 bar
